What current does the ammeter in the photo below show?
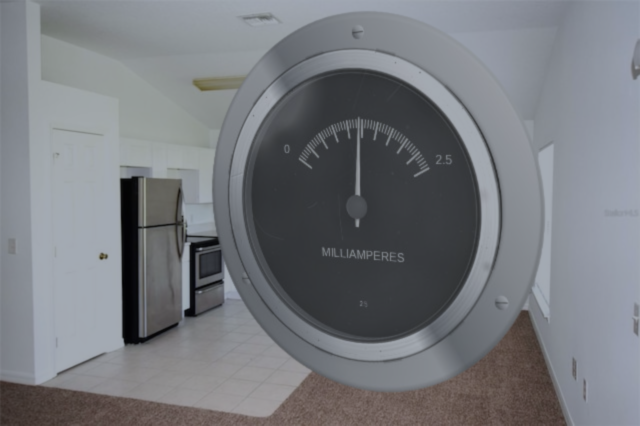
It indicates 1.25 mA
